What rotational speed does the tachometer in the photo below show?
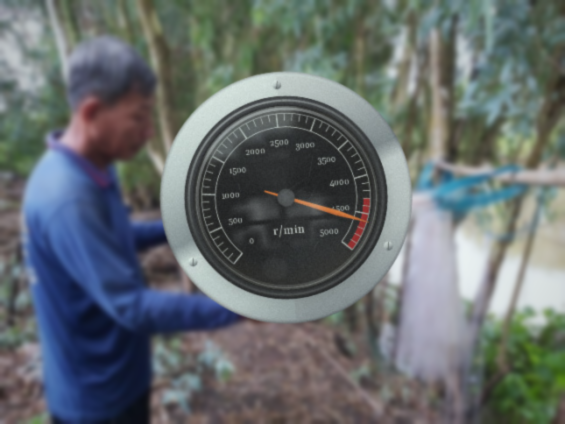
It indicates 4600 rpm
